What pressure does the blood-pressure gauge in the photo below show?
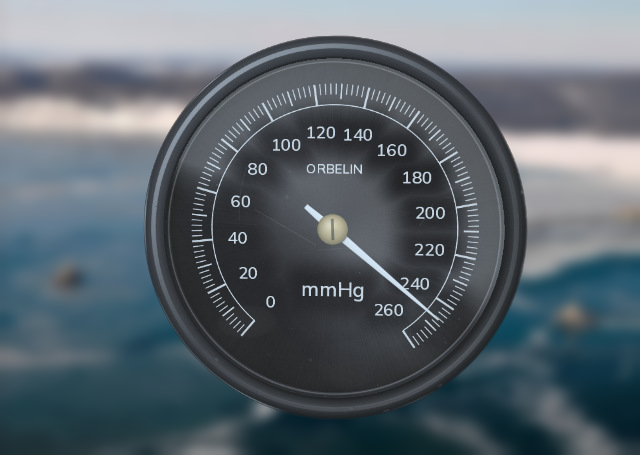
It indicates 246 mmHg
